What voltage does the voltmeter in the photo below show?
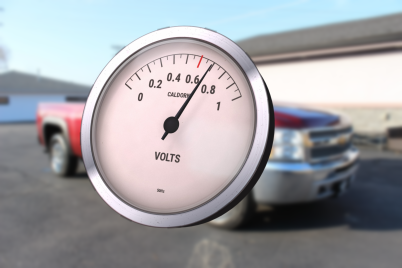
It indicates 0.7 V
